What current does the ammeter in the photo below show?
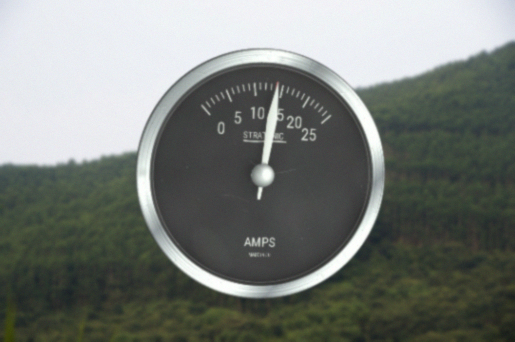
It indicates 14 A
